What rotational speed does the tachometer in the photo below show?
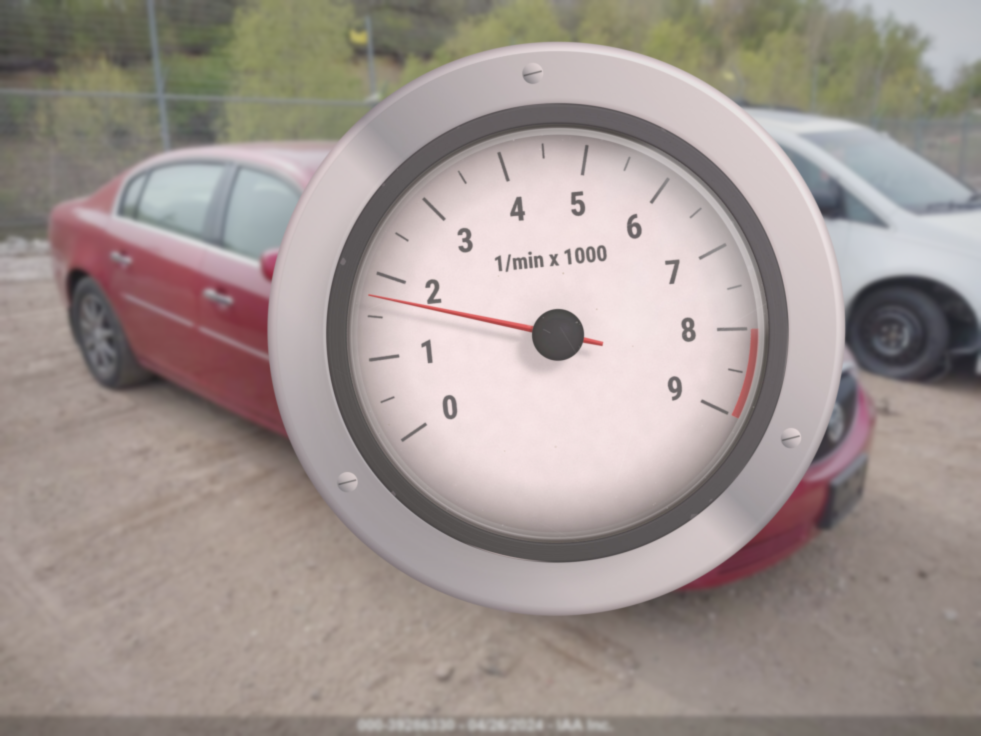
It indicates 1750 rpm
